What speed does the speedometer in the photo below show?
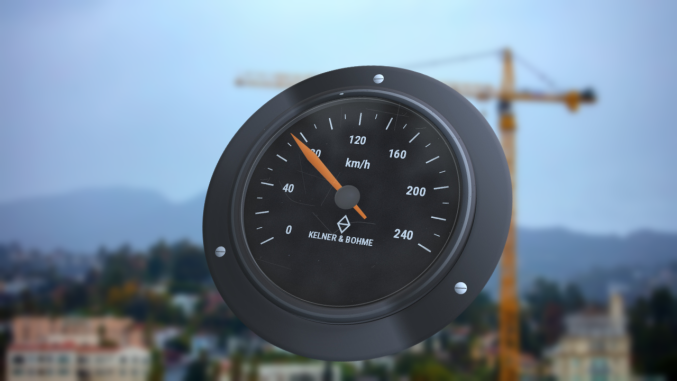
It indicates 75 km/h
